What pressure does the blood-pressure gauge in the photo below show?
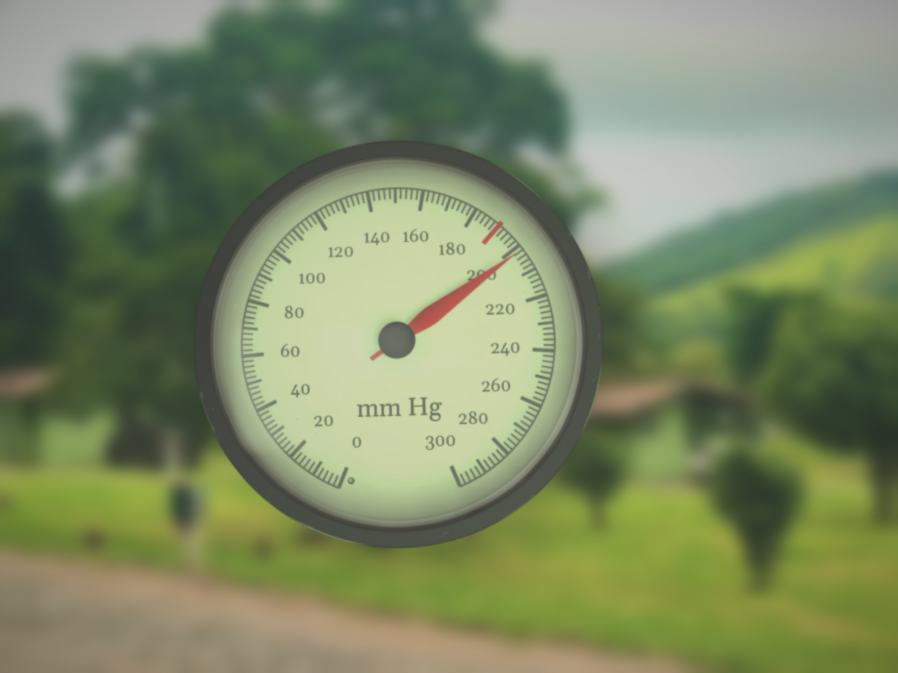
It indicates 202 mmHg
